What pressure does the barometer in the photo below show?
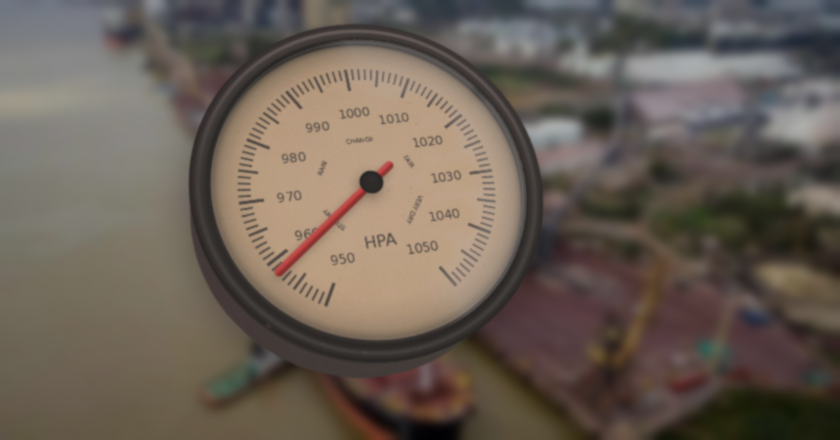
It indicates 958 hPa
